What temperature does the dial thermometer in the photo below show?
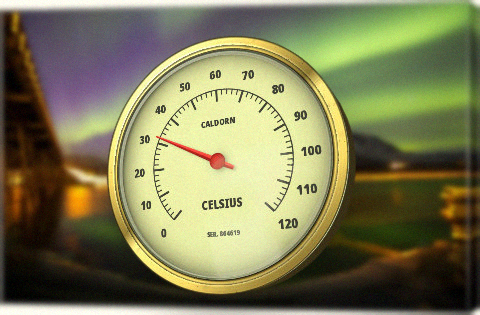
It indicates 32 °C
